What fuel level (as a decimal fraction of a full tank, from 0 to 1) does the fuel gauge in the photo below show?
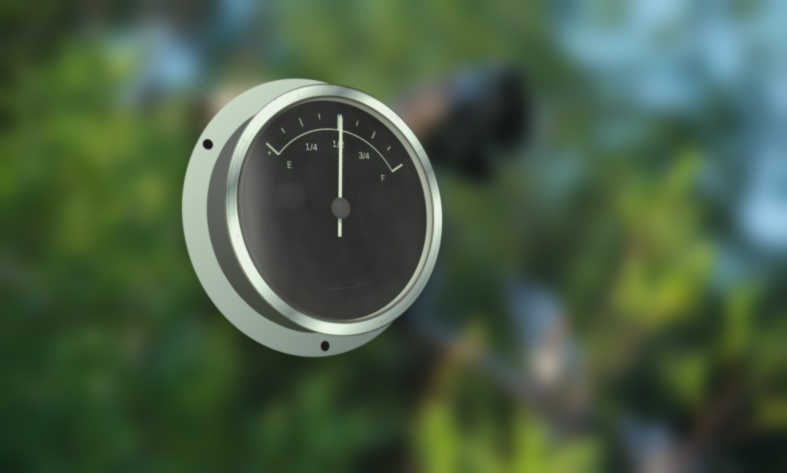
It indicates 0.5
